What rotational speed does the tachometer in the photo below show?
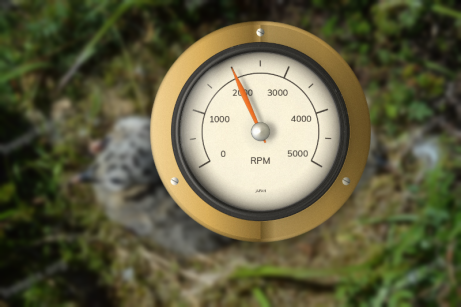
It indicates 2000 rpm
